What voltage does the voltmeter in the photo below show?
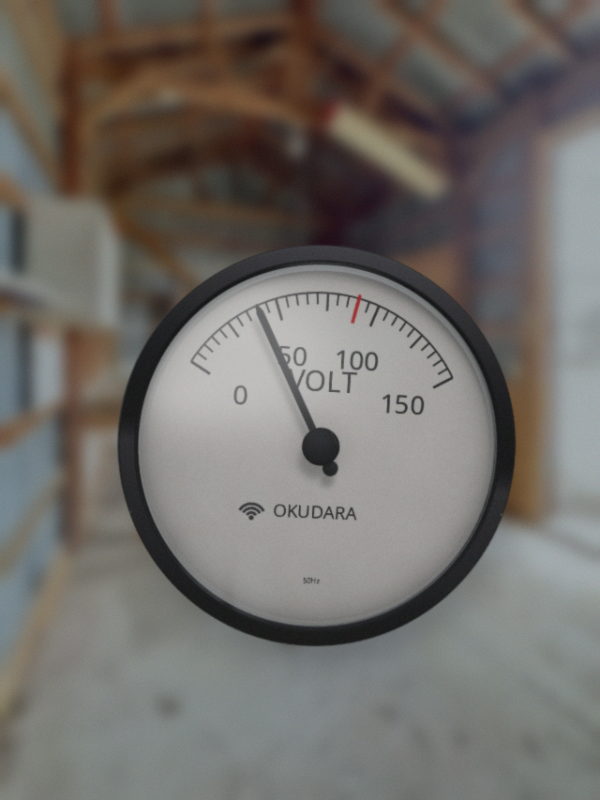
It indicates 40 V
